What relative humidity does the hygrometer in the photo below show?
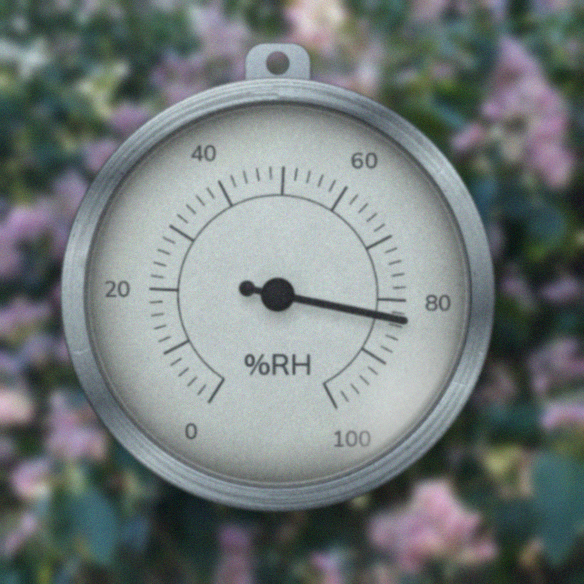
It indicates 83 %
